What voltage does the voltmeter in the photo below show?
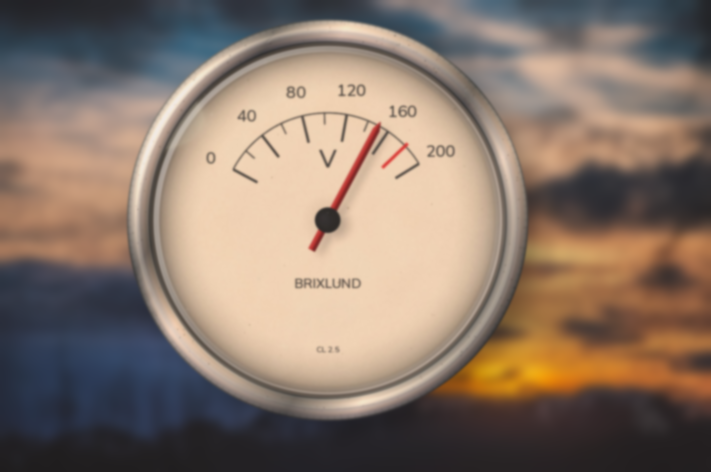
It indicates 150 V
